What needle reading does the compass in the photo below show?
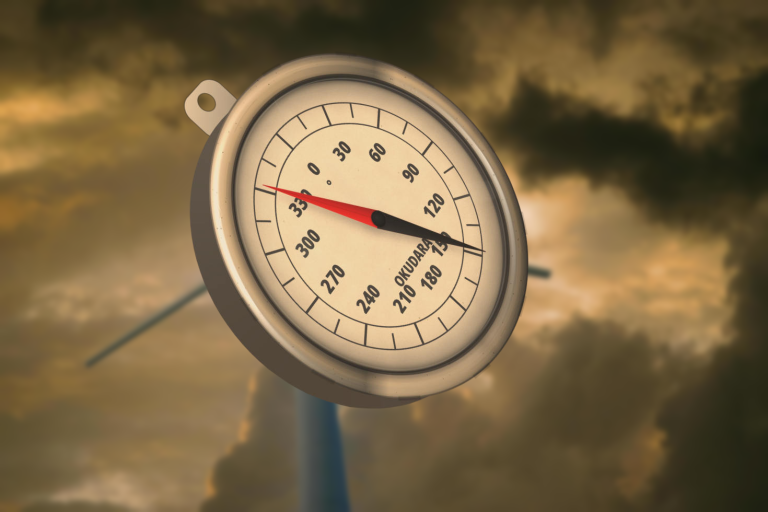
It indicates 330 °
